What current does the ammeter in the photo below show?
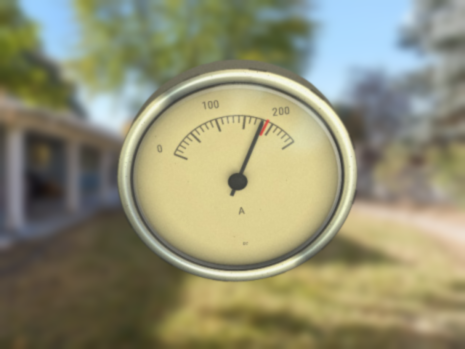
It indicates 180 A
